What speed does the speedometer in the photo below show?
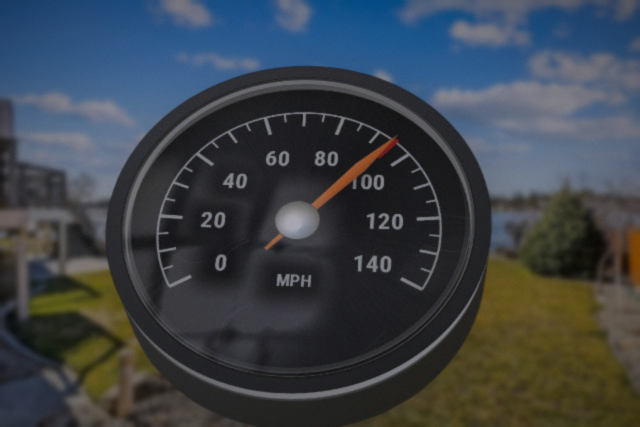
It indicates 95 mph
